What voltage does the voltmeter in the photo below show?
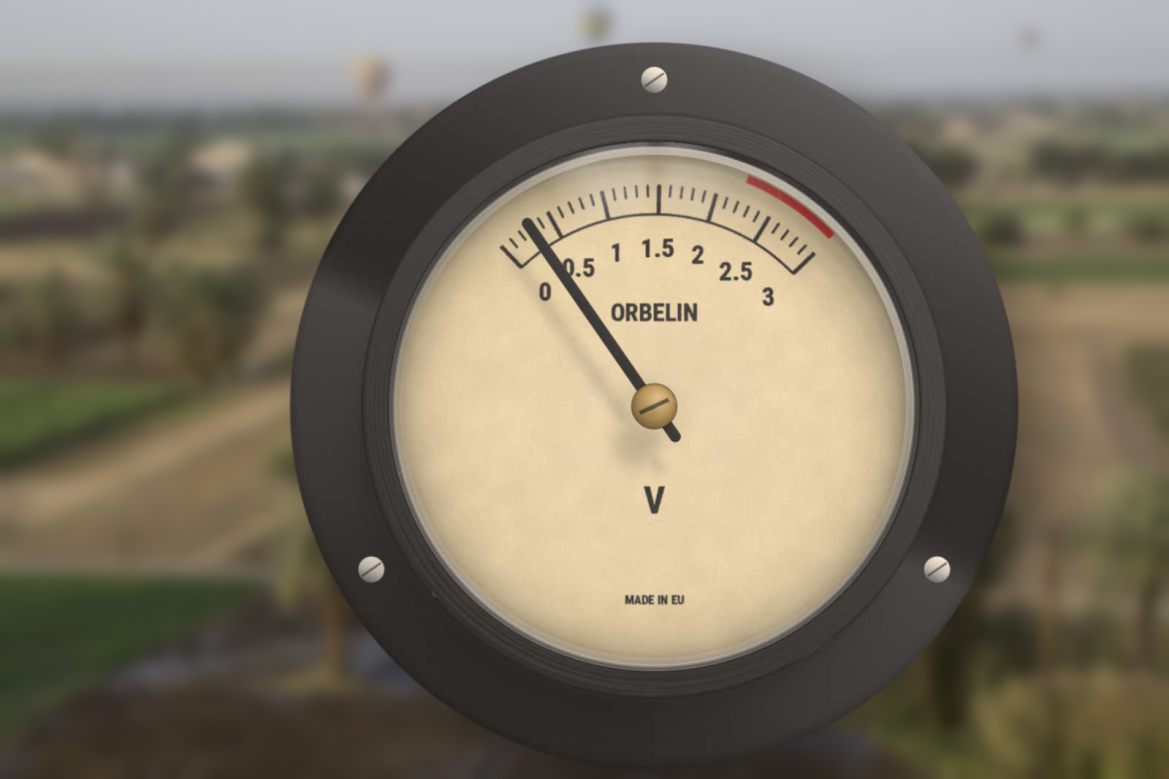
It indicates 0.3 V
